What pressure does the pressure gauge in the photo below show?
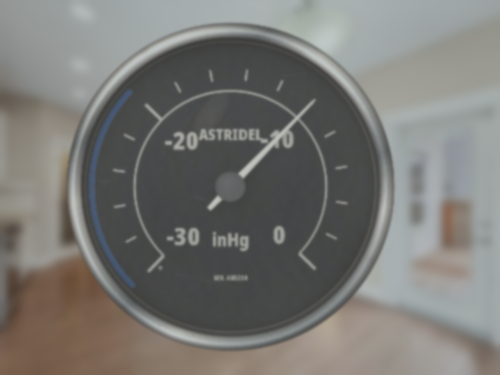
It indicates -10 inHg
